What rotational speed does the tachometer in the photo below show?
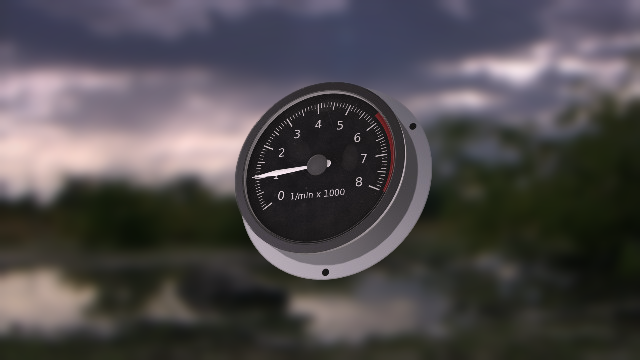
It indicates 1000 rpm
